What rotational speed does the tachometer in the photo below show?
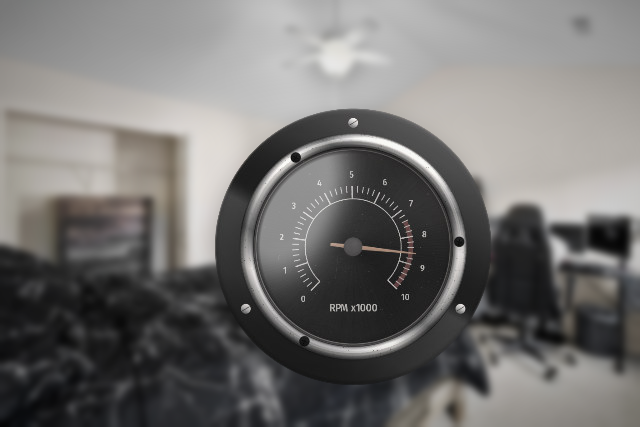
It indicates 8600 rpm
